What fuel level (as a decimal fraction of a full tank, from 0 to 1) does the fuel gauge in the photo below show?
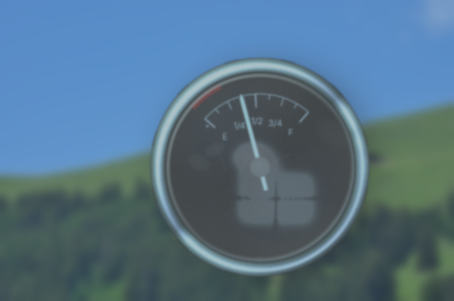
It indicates 0.375
